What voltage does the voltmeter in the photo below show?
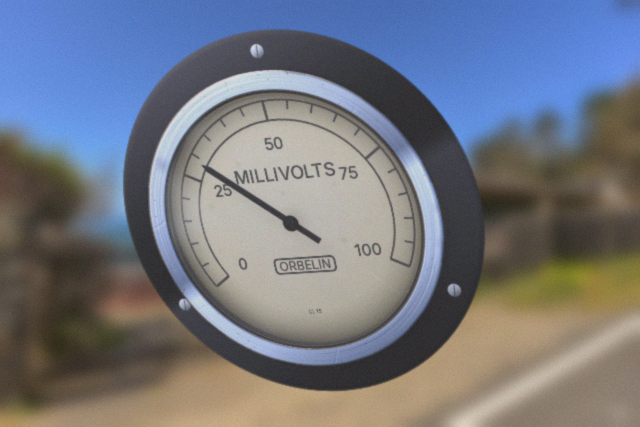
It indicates 30 mV
